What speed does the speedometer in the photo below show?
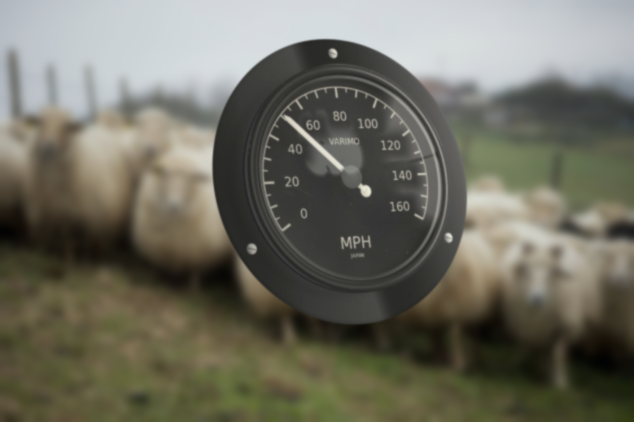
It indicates 50 mph
